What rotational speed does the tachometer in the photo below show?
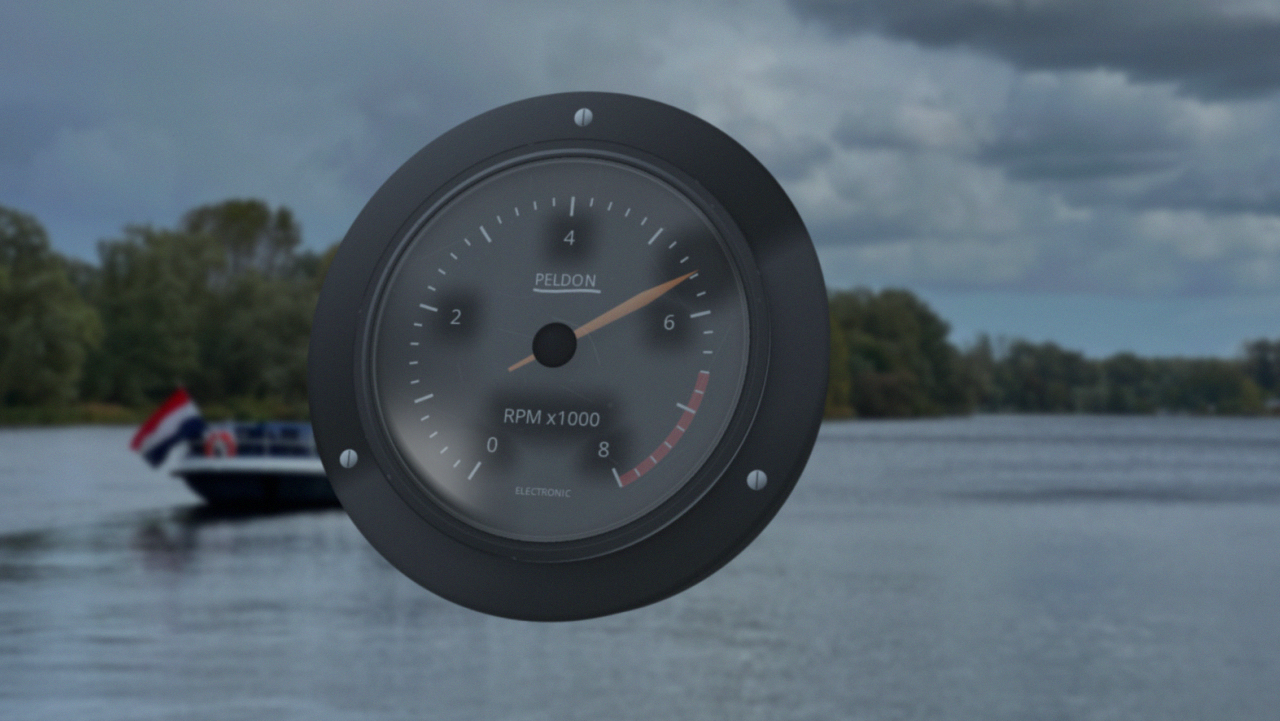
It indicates 5600 rpm
